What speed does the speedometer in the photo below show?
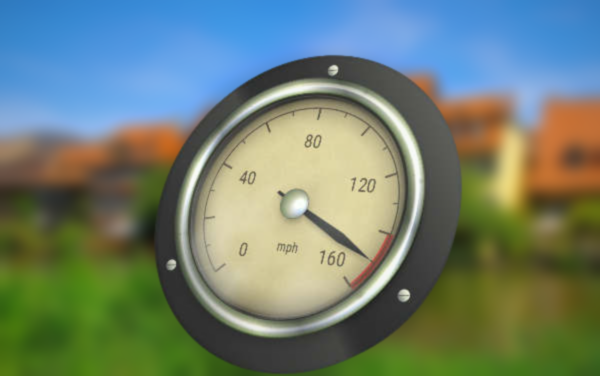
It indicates 150 mph
